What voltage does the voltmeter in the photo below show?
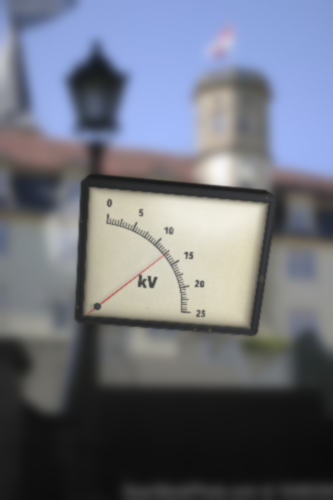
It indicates 12.5 kV
